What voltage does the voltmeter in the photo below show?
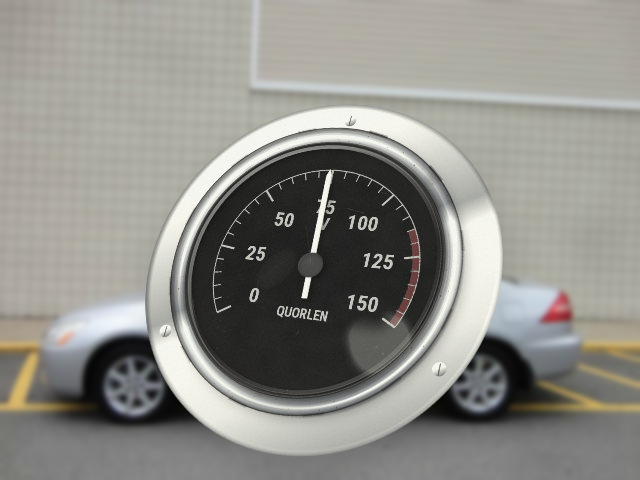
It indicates 75 V
